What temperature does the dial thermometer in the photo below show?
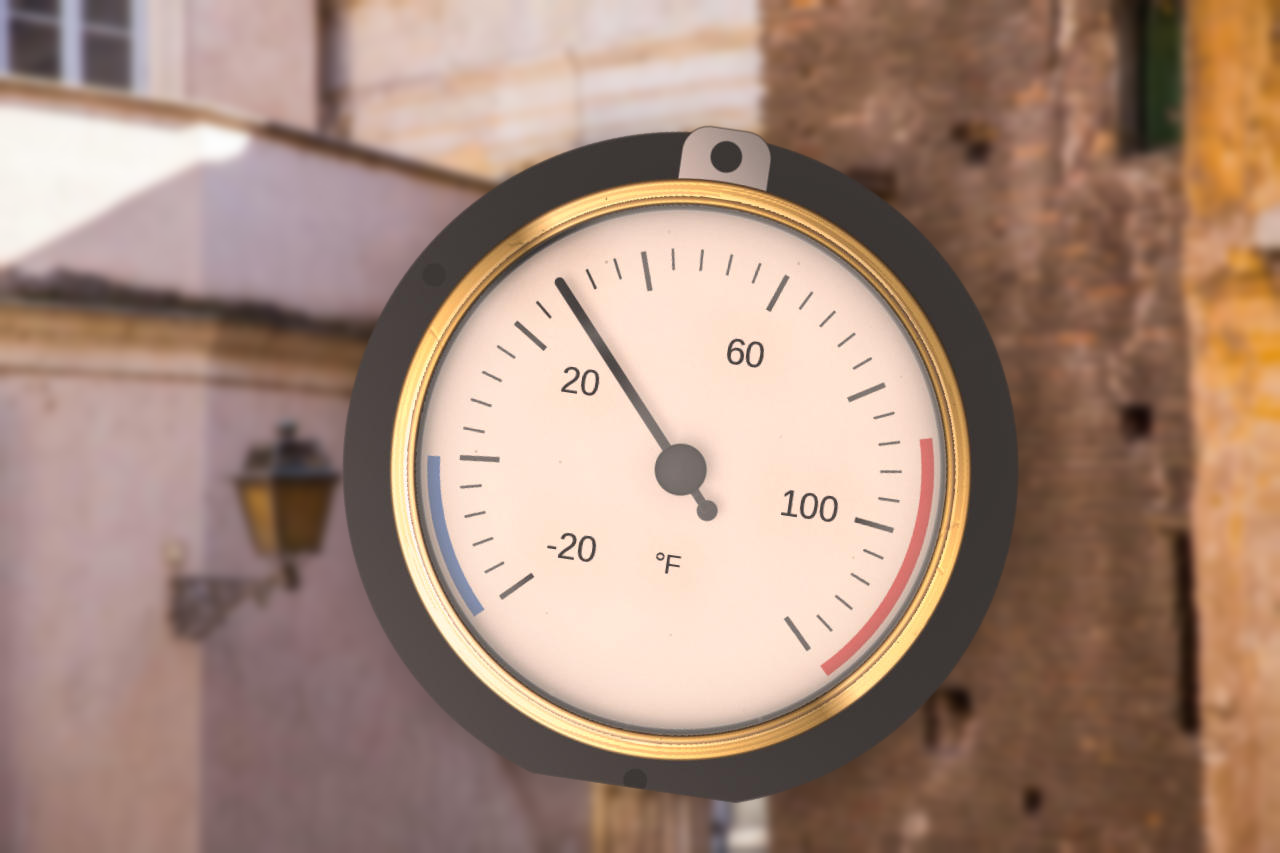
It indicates 28 °F
